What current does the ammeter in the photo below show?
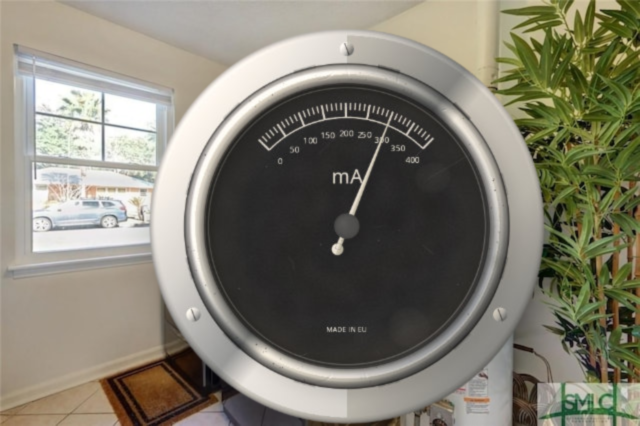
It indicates 300 mA
